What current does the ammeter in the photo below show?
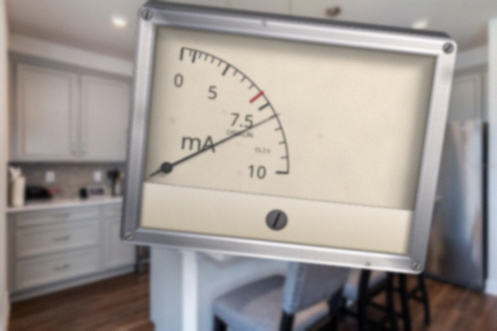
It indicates 8 mA
